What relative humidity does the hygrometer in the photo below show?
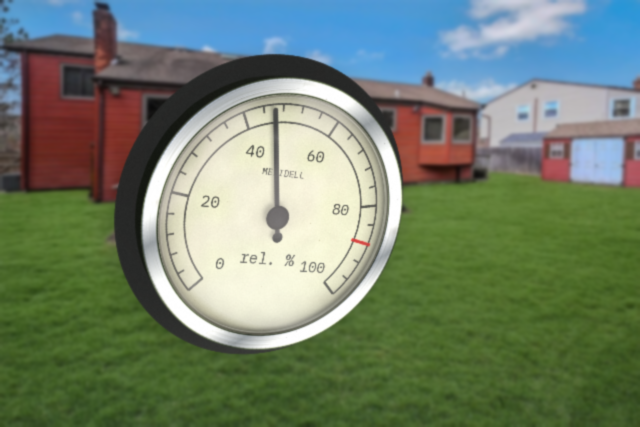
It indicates 46 %
